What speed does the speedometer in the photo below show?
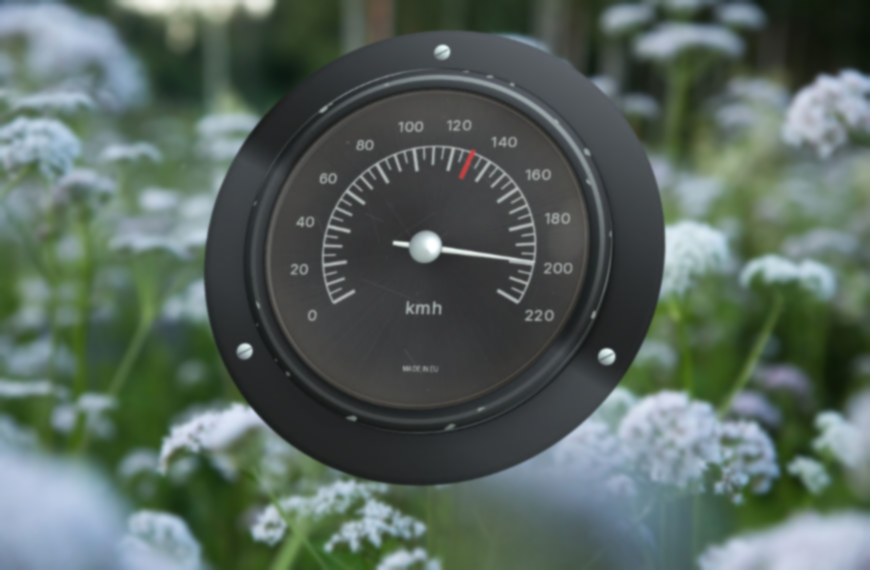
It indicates 200 km/h
